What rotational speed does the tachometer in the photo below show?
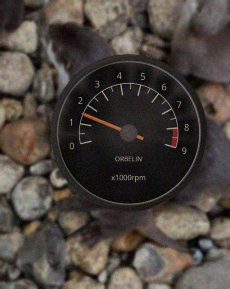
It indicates 1500 rpm
